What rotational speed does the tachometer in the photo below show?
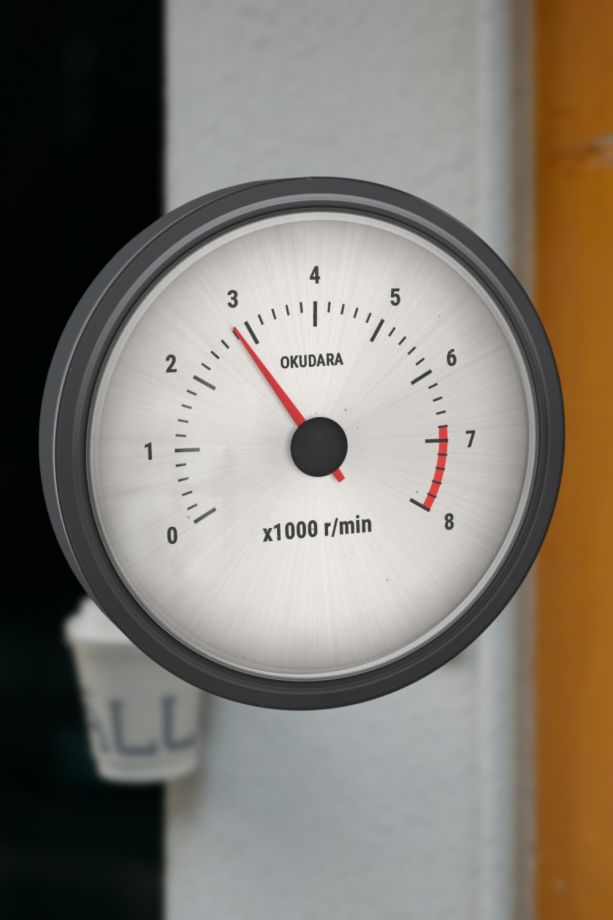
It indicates 2800 rpm
